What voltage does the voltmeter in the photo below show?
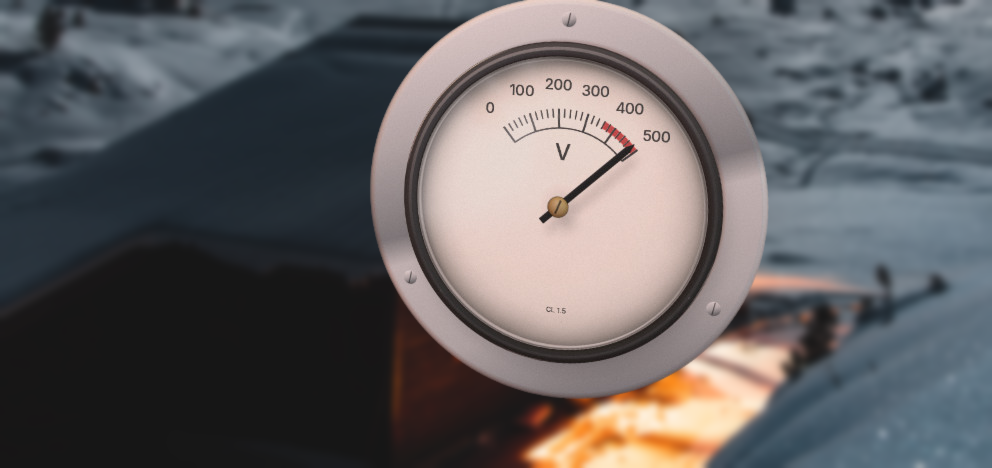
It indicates 480 V
